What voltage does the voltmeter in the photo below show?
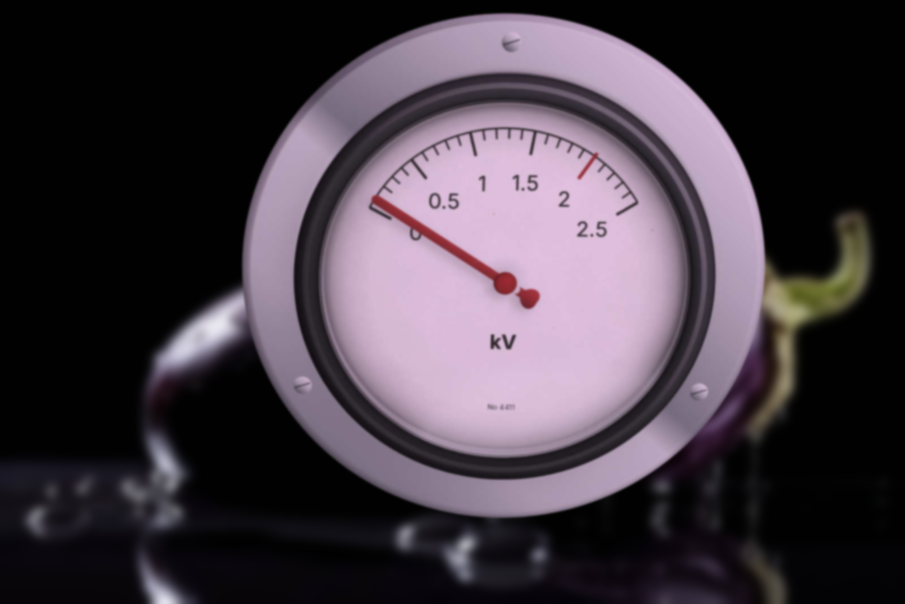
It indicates 0.1 kV
